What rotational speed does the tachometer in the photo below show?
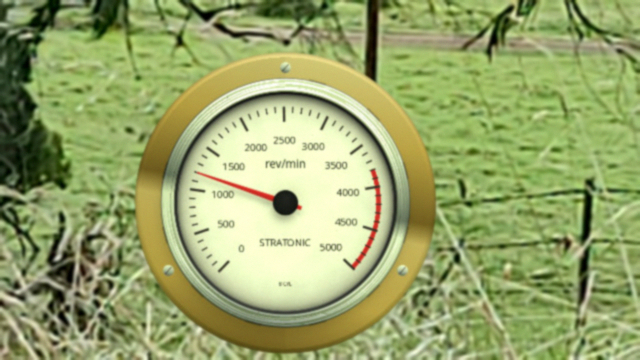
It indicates 1200 rpm
